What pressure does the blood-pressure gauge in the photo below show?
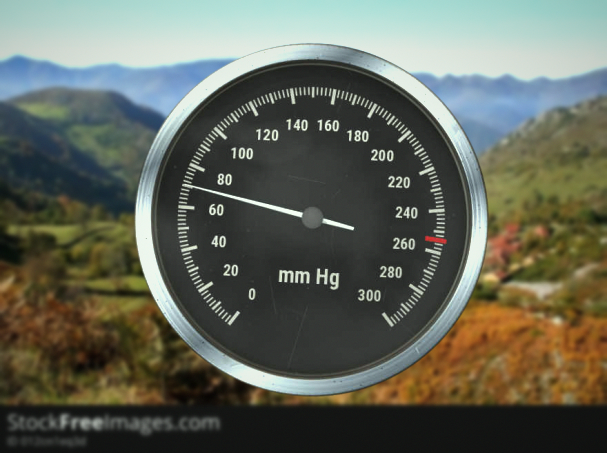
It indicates 70 mmHg
